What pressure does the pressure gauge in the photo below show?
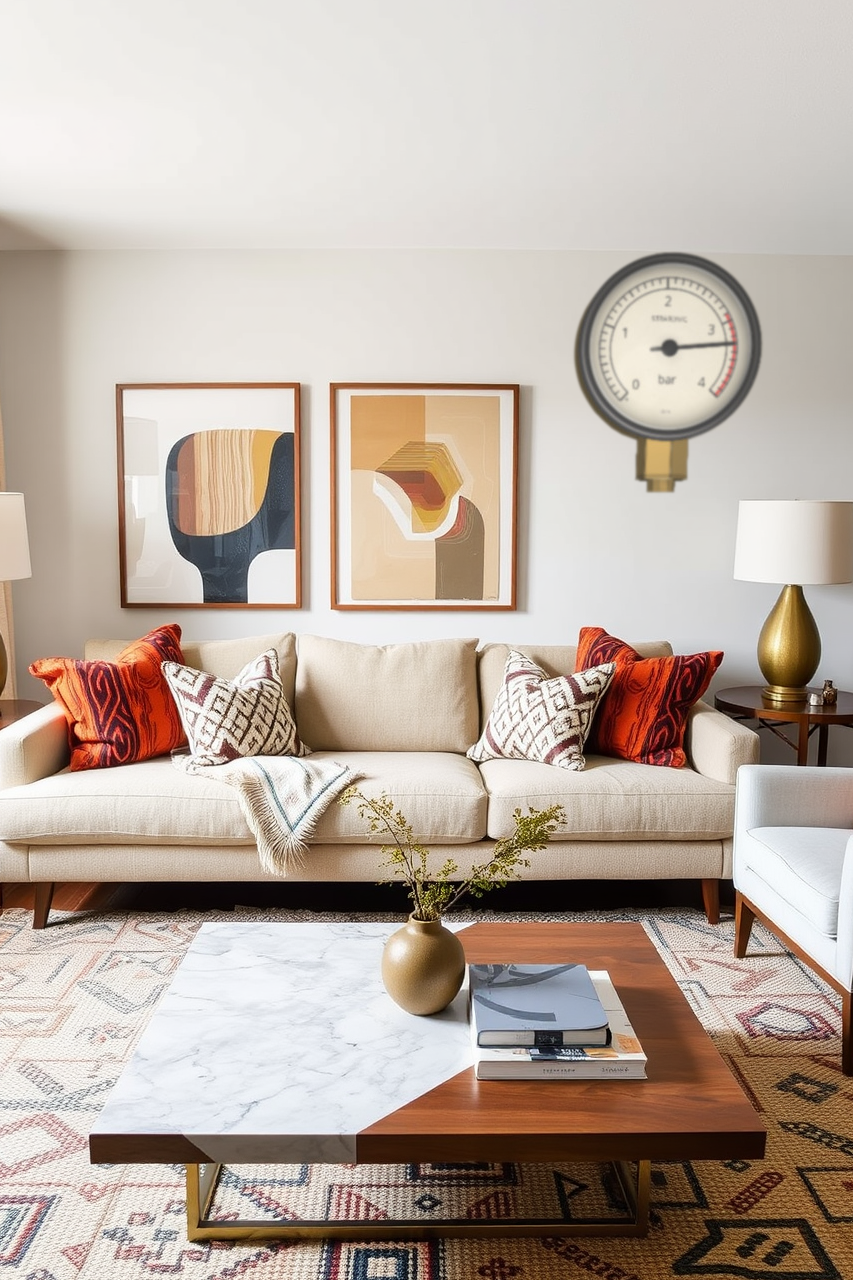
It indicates 3.3 bar
